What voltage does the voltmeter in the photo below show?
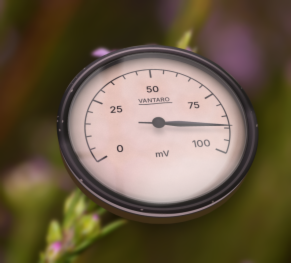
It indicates 90 mV
